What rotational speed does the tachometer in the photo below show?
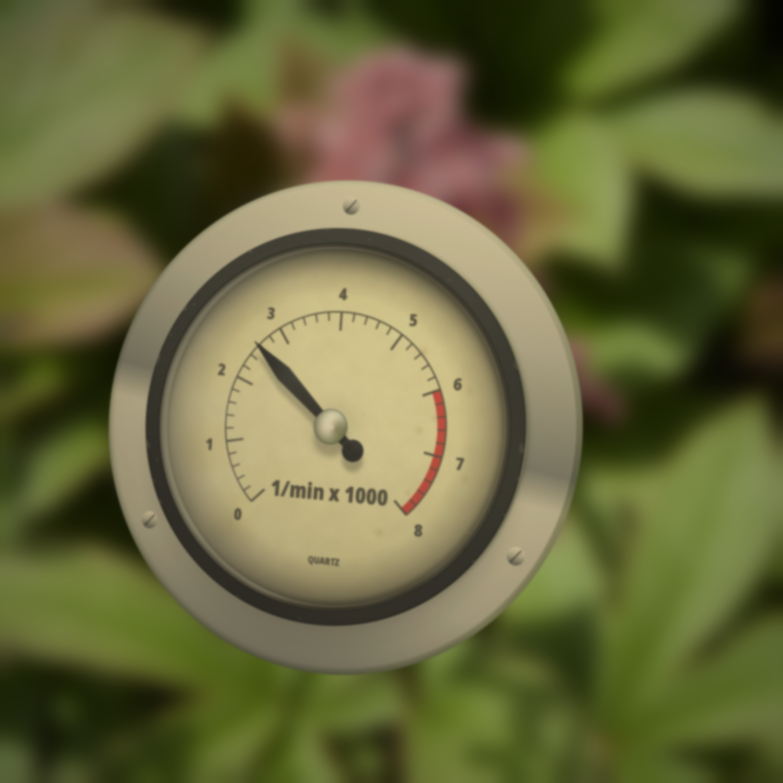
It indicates 2600 rpm
